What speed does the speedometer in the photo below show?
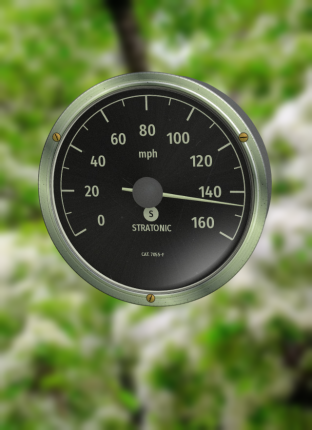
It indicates 145 mph
